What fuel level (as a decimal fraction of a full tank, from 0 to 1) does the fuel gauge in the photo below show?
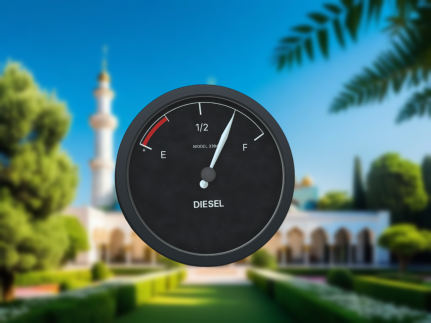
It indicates 0.75
